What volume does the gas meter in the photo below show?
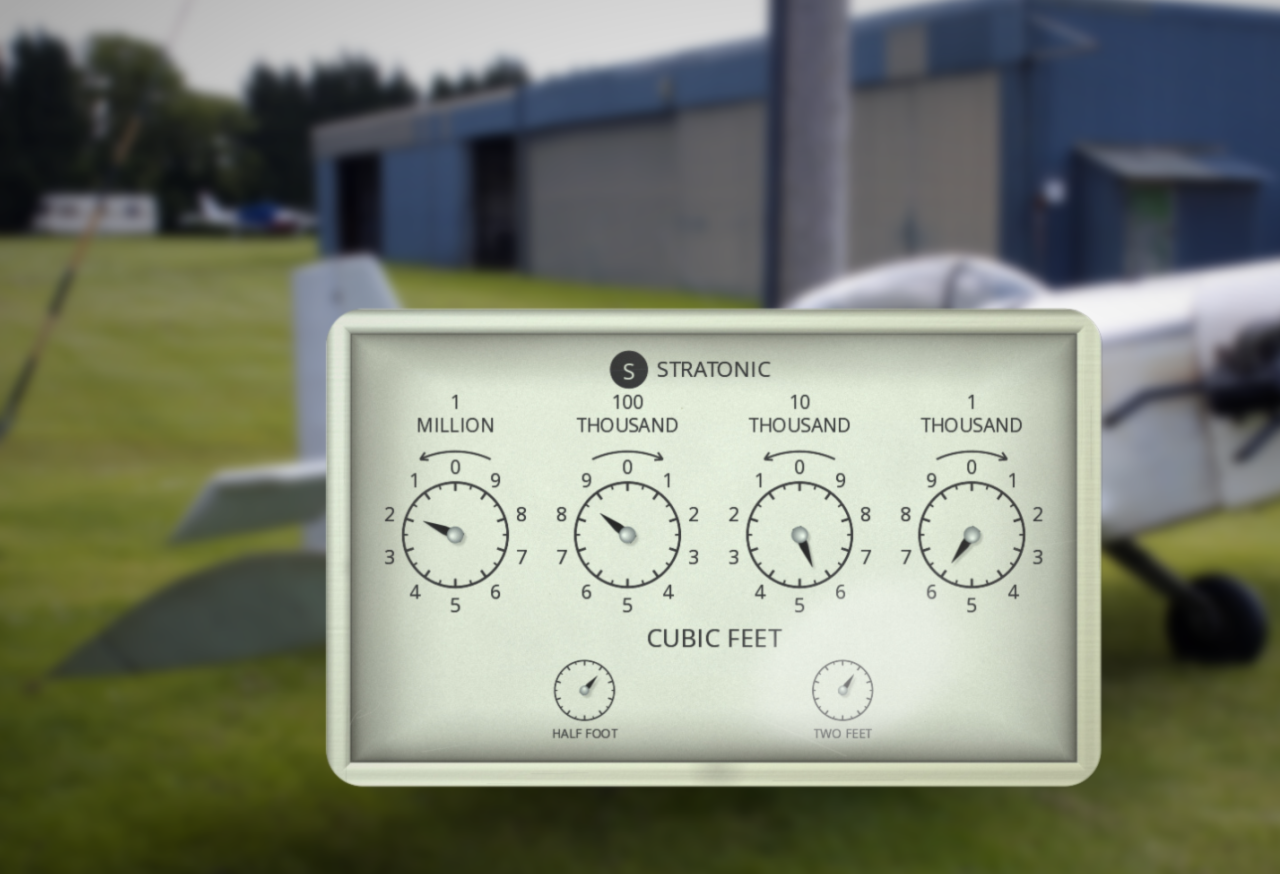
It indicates 185600 ft³
